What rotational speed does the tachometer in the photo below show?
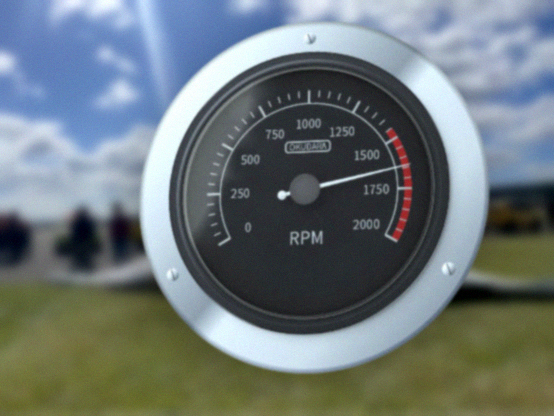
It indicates 1650 rpm
